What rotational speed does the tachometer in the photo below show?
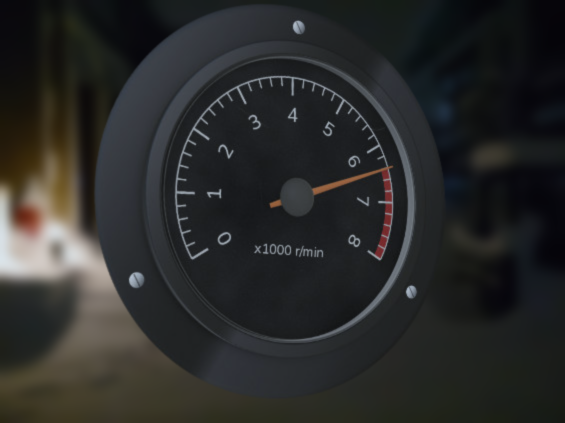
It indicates 6400 rpm
